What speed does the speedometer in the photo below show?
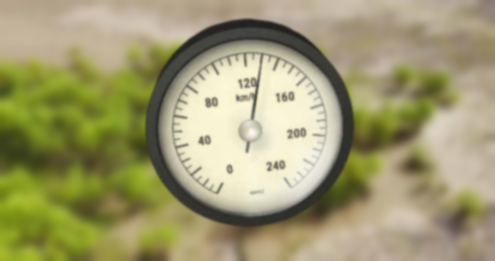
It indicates 130 km/h
